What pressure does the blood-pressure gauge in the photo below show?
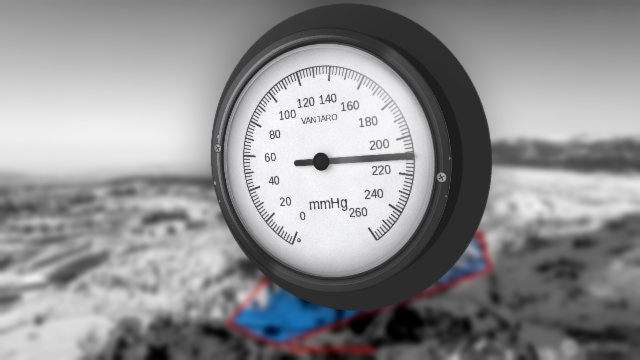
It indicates 210 mmHg
